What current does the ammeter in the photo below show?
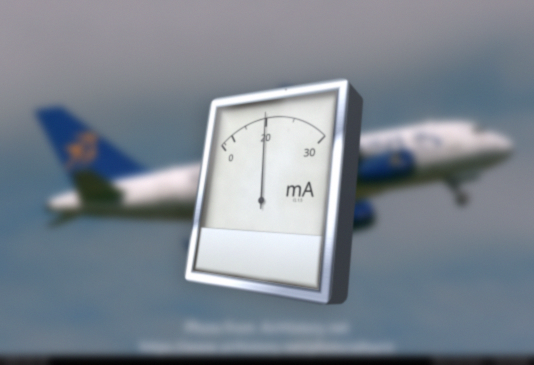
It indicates 20 mA
